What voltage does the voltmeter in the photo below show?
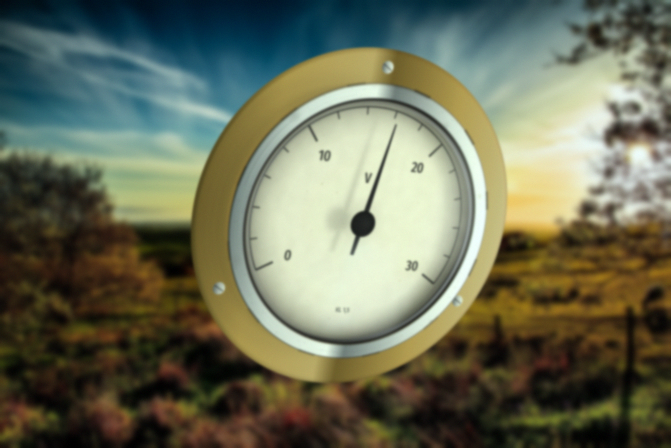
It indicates 16 V
